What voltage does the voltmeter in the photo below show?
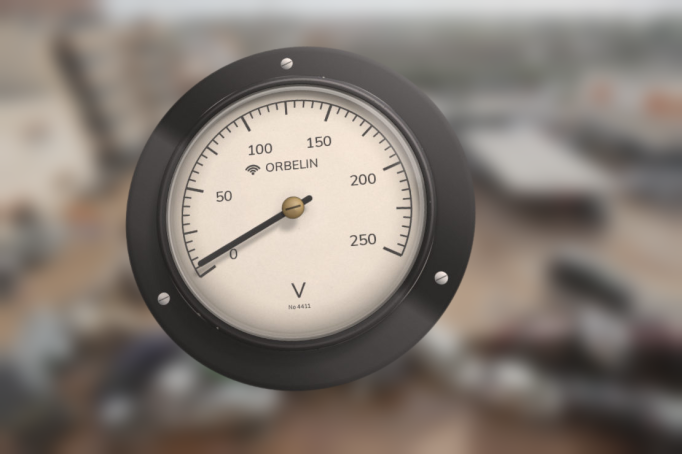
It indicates 5 V
